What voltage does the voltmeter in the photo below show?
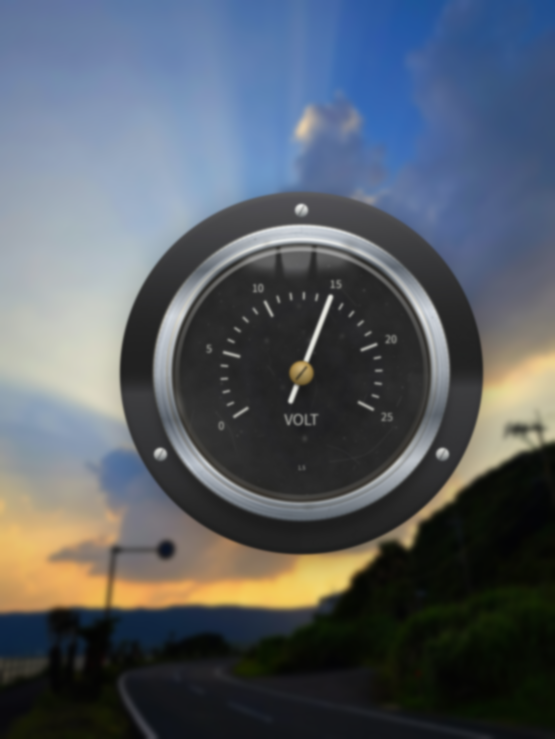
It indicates 15 V
